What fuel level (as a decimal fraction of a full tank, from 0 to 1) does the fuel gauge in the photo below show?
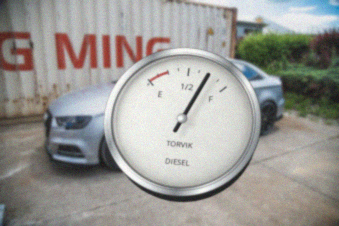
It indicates 0.75
